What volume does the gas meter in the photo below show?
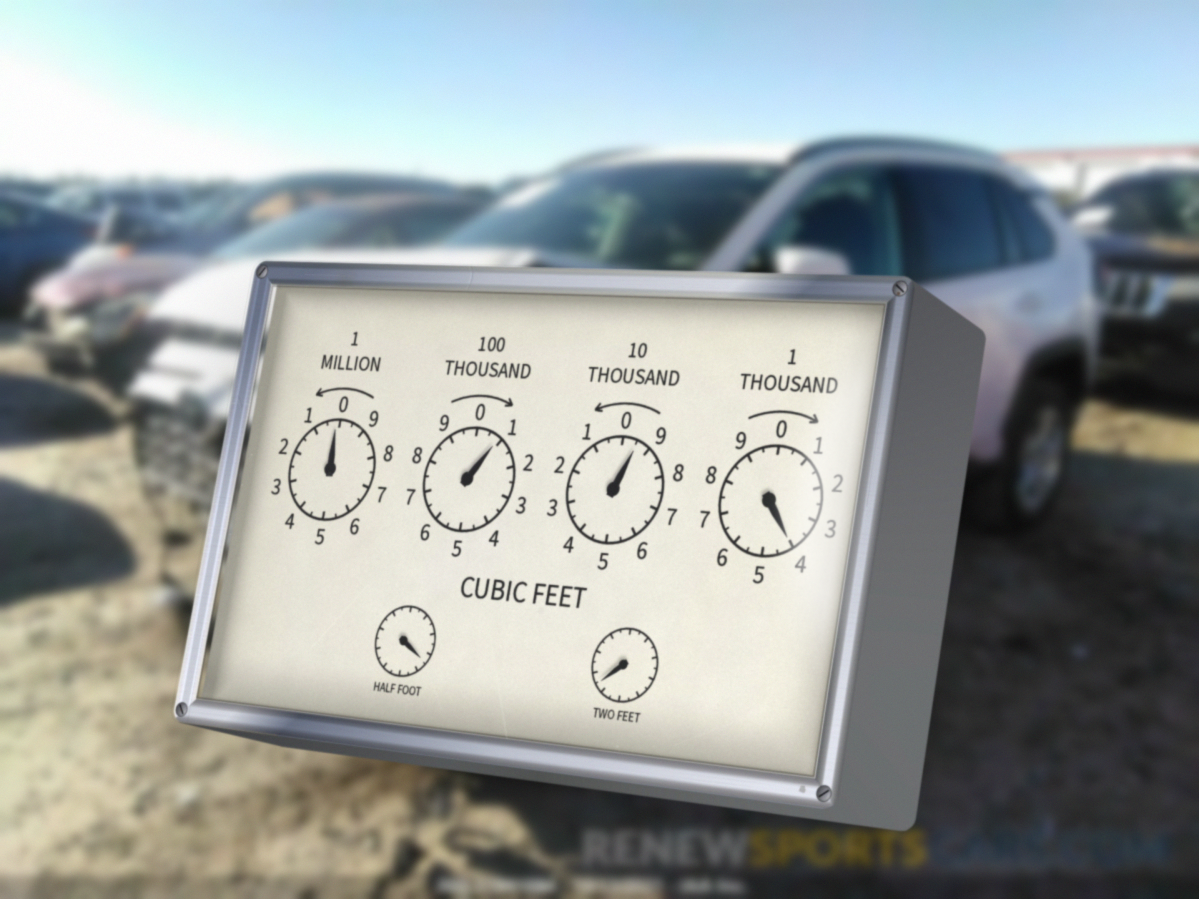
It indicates 9400 ft³
